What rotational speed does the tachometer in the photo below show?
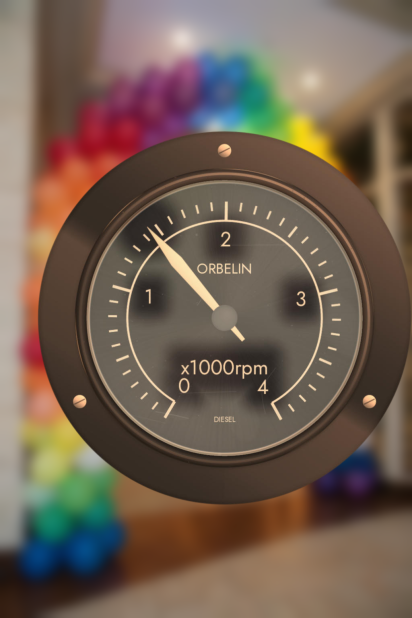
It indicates 1450 rpm
